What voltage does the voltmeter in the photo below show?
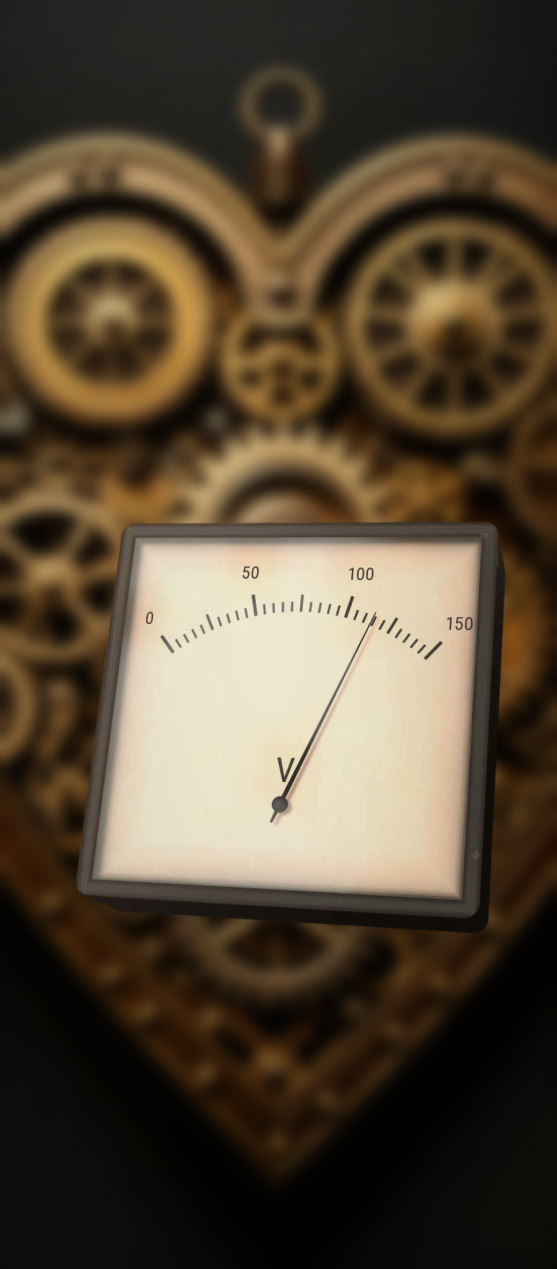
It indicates 115 V
